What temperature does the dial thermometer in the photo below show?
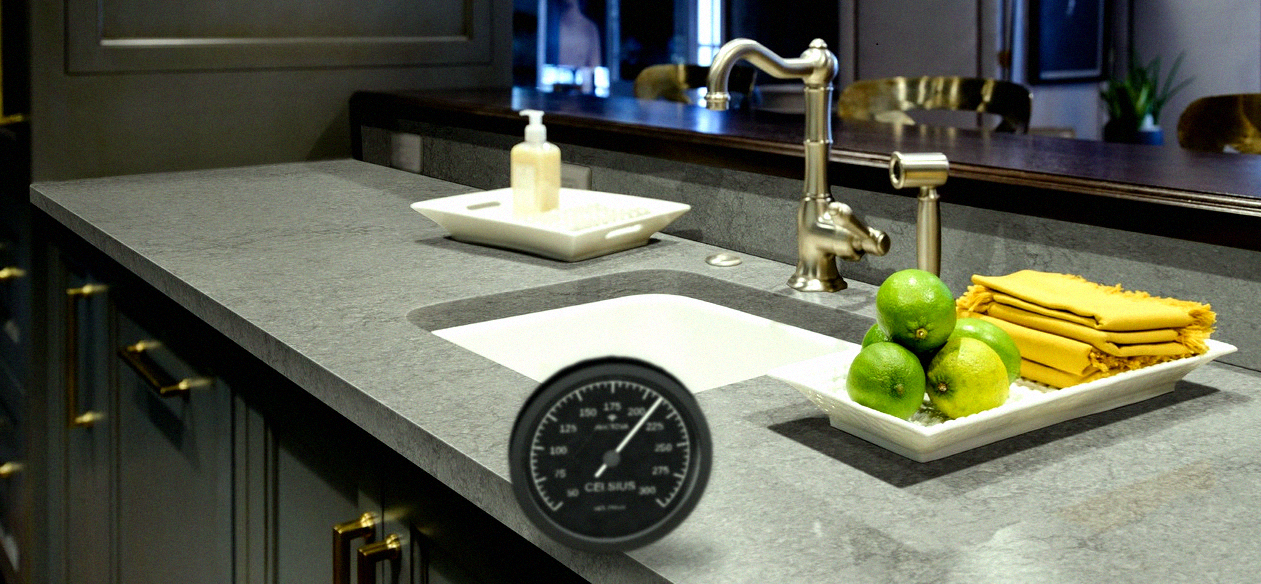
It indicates 210 °C
